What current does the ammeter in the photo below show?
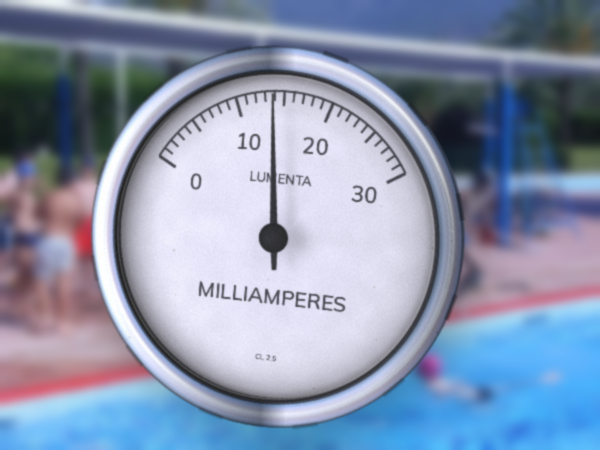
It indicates 14 mA
